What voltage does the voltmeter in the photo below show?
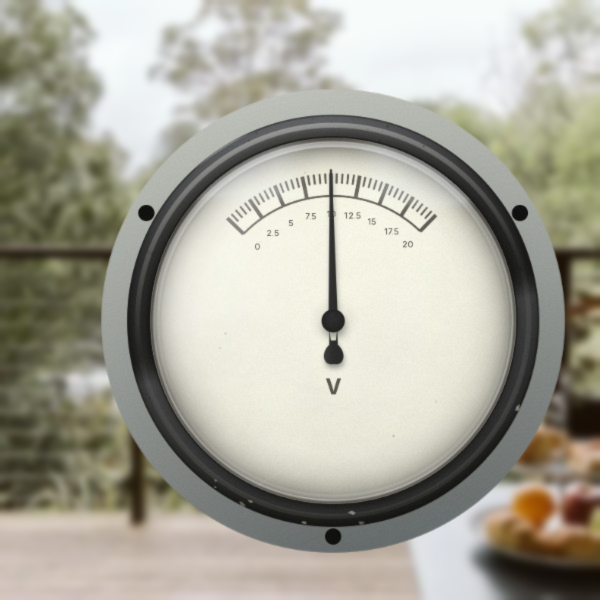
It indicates 10 V
